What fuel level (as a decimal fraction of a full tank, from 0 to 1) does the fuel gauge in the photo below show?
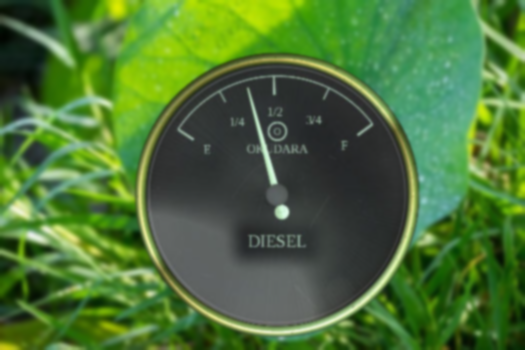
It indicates 0.375
